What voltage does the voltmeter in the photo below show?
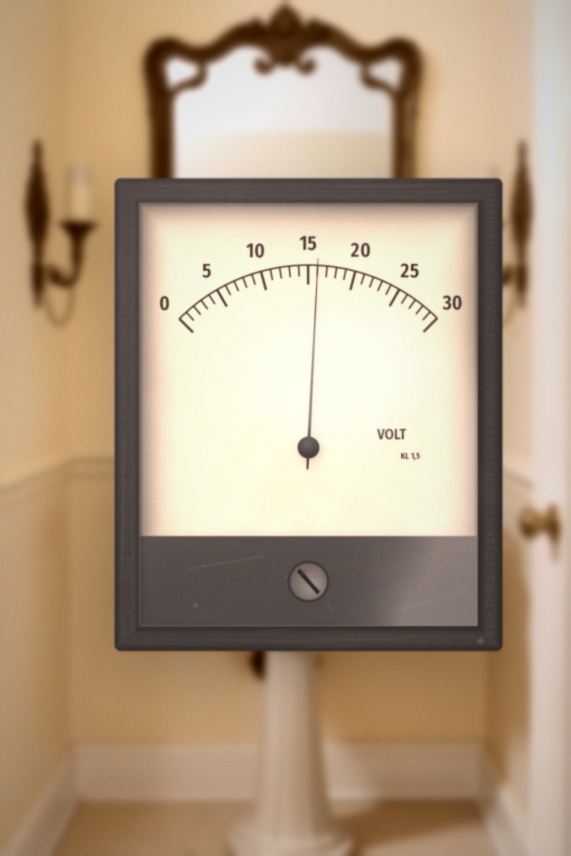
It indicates 16 V
